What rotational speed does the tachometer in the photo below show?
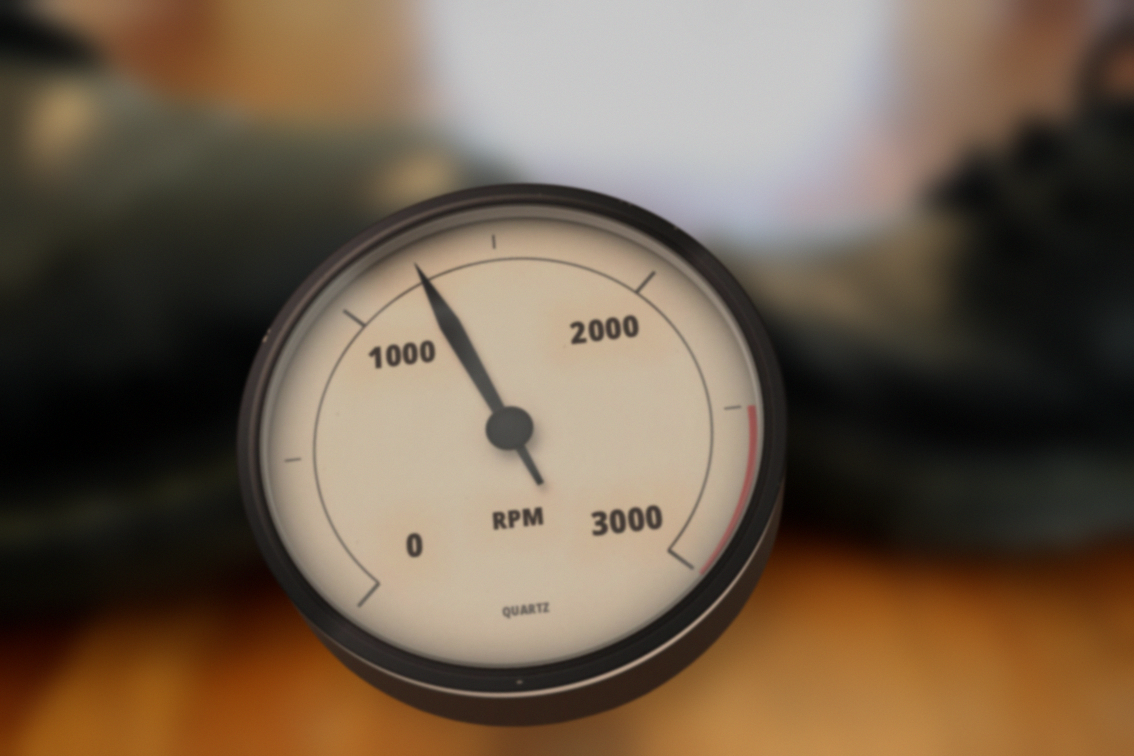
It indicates 1250 rpm
